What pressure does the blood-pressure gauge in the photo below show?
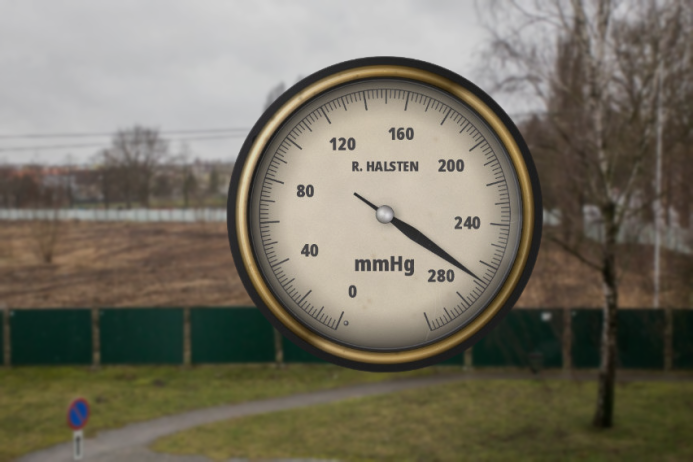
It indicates 268 mmHg
